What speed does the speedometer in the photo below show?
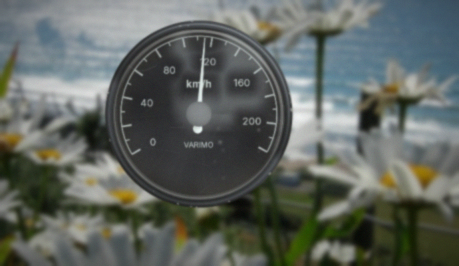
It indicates 115 km/h
